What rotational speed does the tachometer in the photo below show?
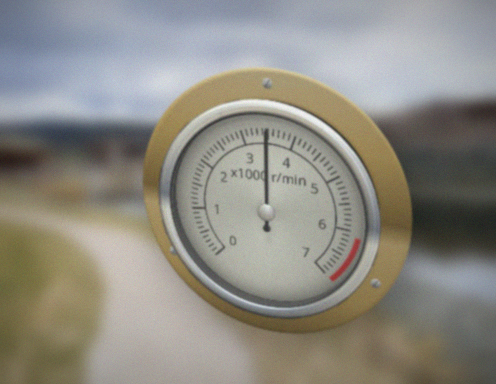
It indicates 3500 rpm
